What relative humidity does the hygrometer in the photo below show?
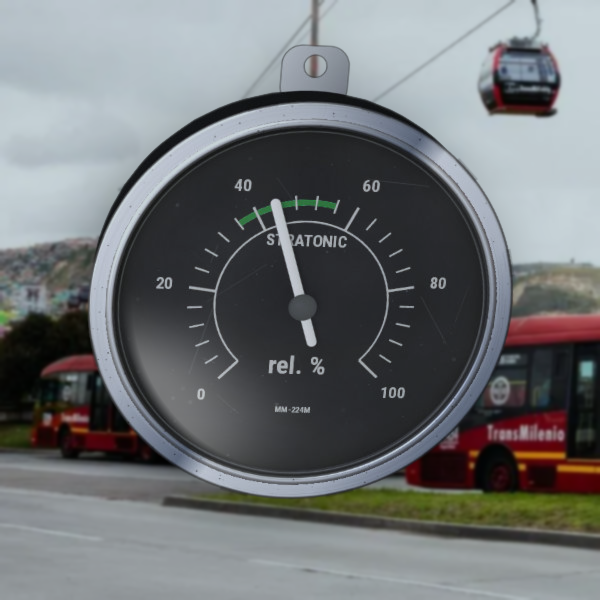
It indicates 44 %
